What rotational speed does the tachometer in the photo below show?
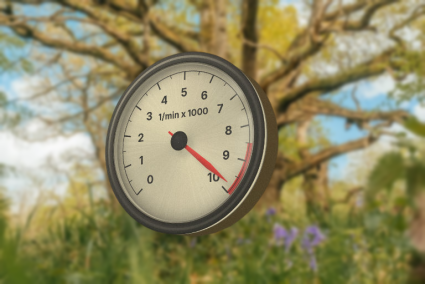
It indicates 9750 rpm
